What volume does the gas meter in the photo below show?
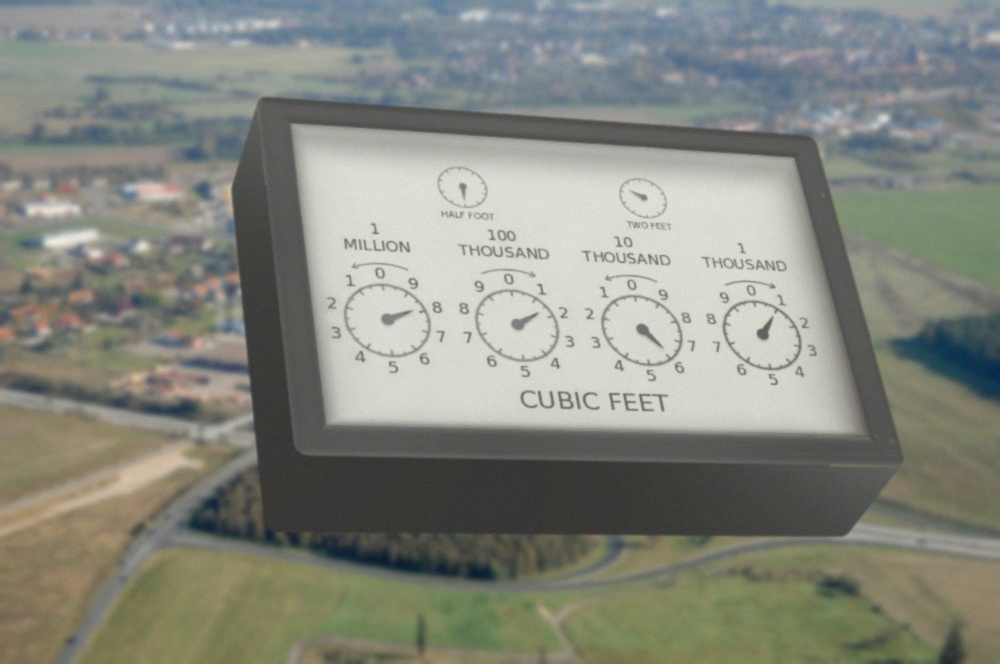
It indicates 816100 ft³
